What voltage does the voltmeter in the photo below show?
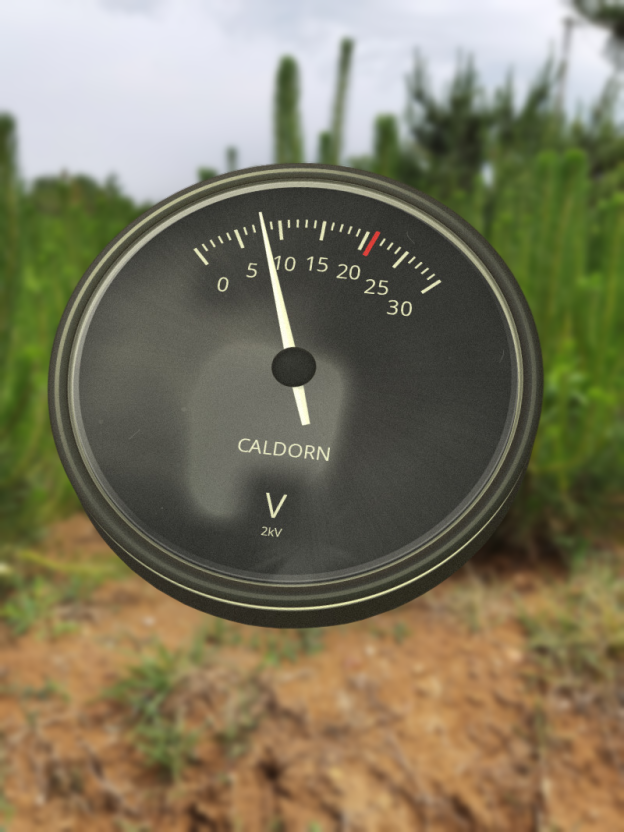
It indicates 8 V
